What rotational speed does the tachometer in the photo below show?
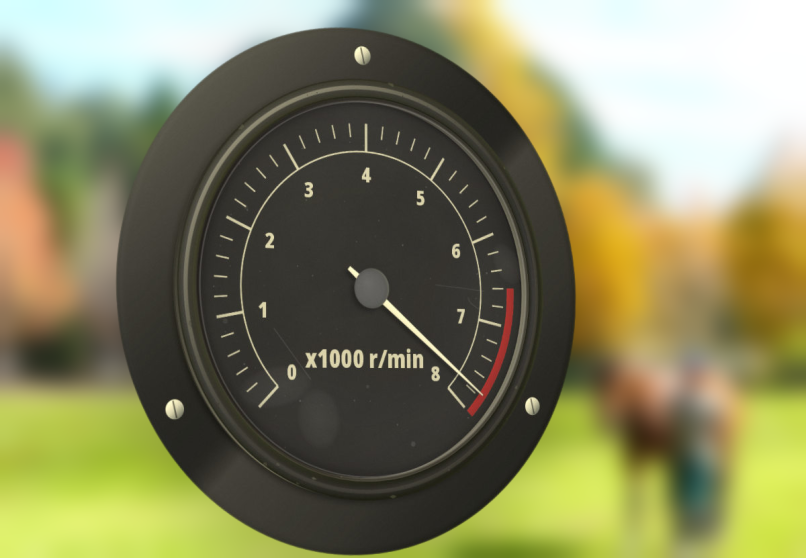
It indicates 7800 rpm
